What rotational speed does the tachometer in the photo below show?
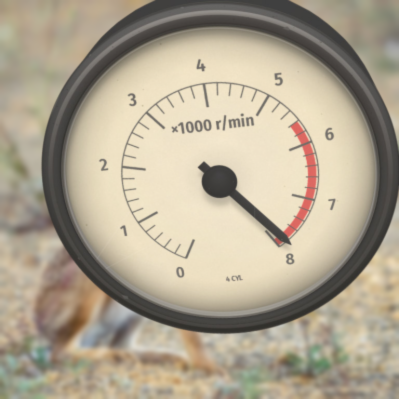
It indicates 7800 rpm
